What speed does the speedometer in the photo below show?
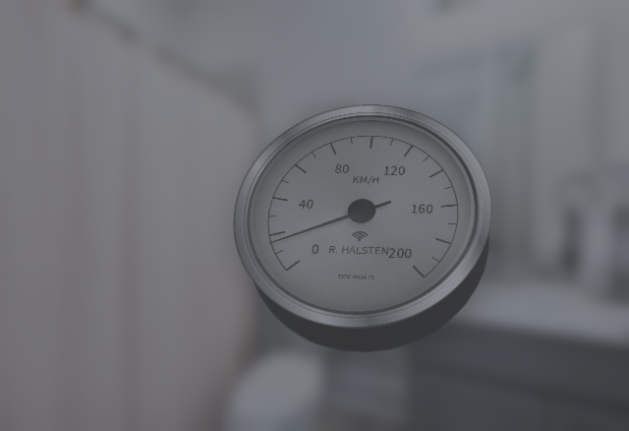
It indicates 15 km/h
